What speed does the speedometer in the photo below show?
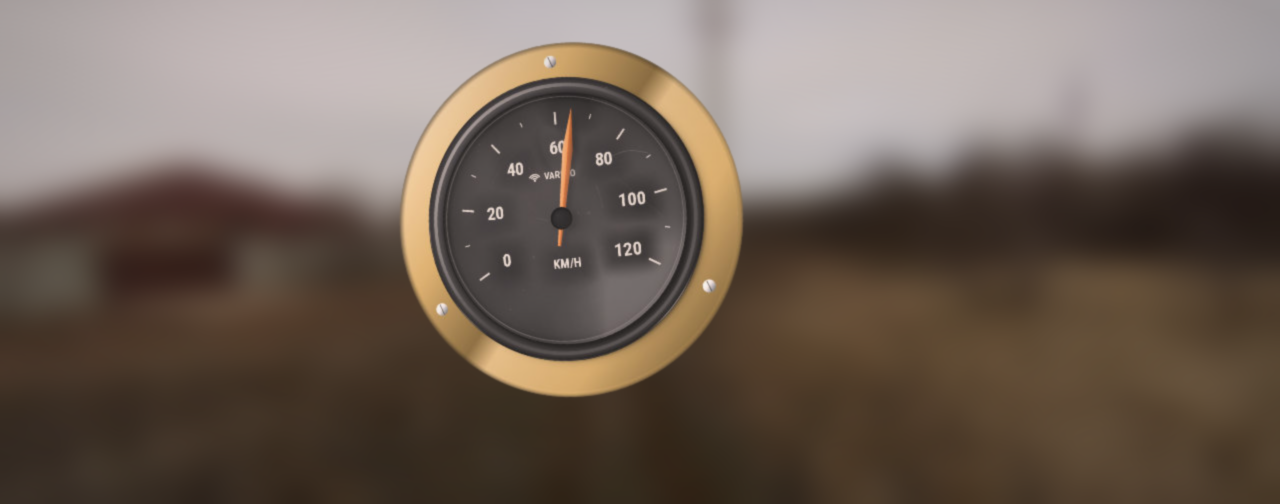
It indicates 65 km/h
